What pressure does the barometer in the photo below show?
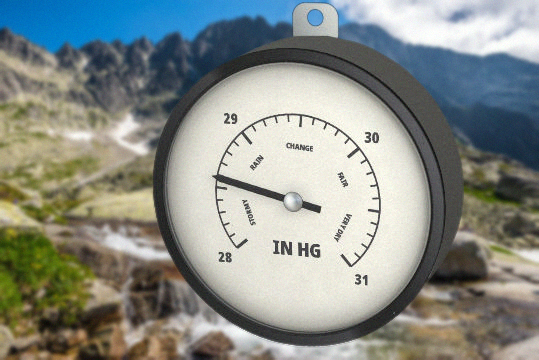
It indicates 28.6 inHg
